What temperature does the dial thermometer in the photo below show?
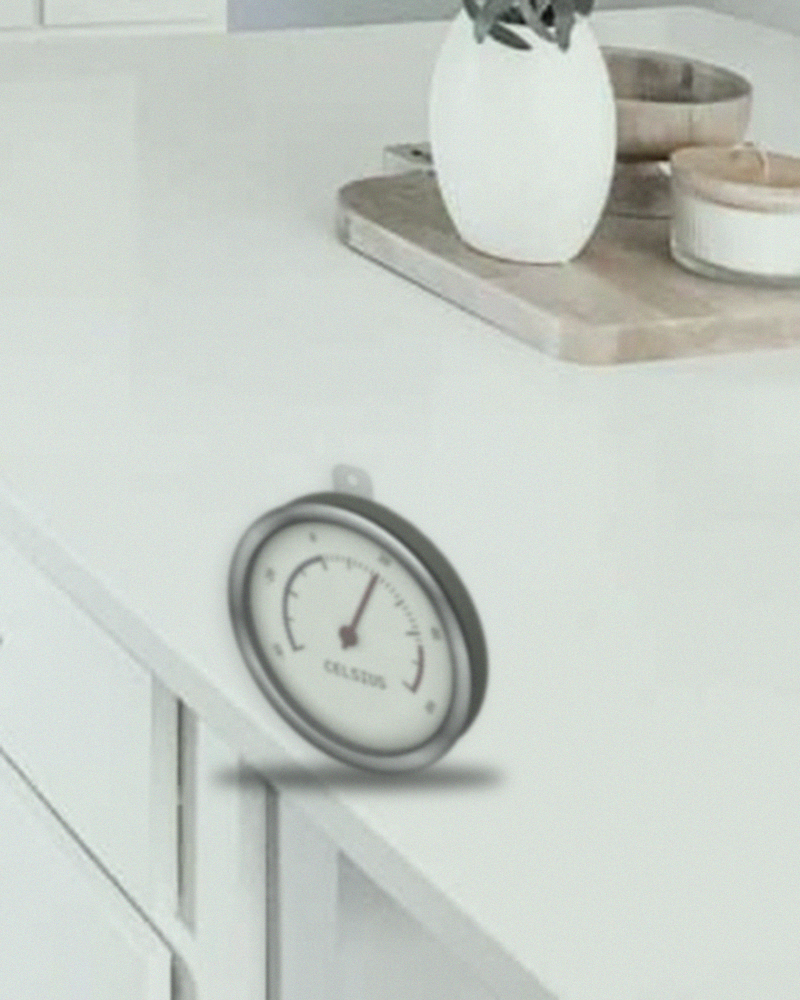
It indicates 20 °C
